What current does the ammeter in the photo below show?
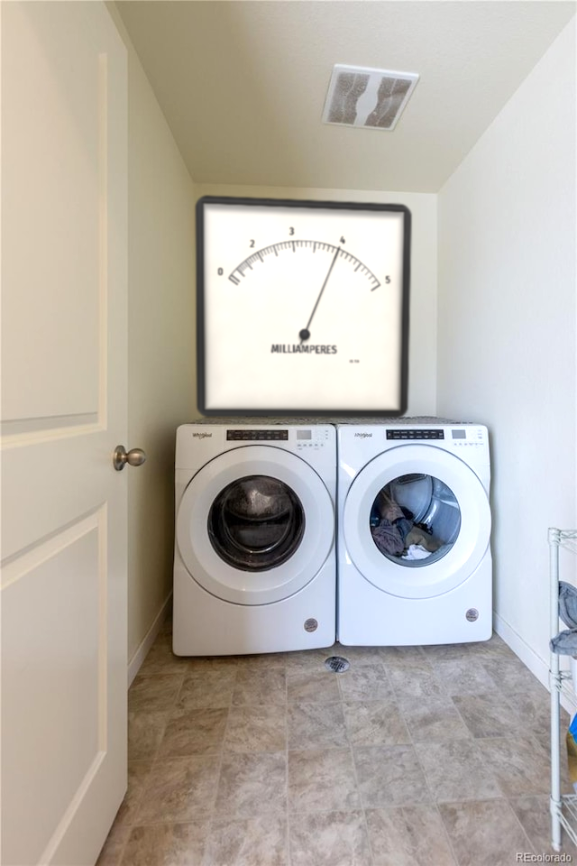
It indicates 4 mA
